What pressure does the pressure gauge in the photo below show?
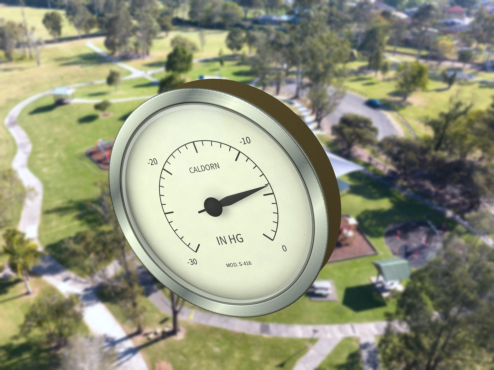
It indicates -6 inHg
